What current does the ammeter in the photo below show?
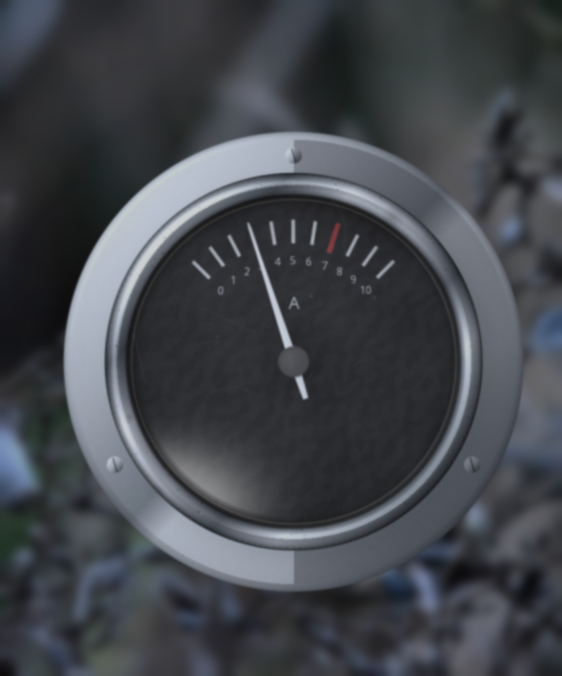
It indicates 3 A
